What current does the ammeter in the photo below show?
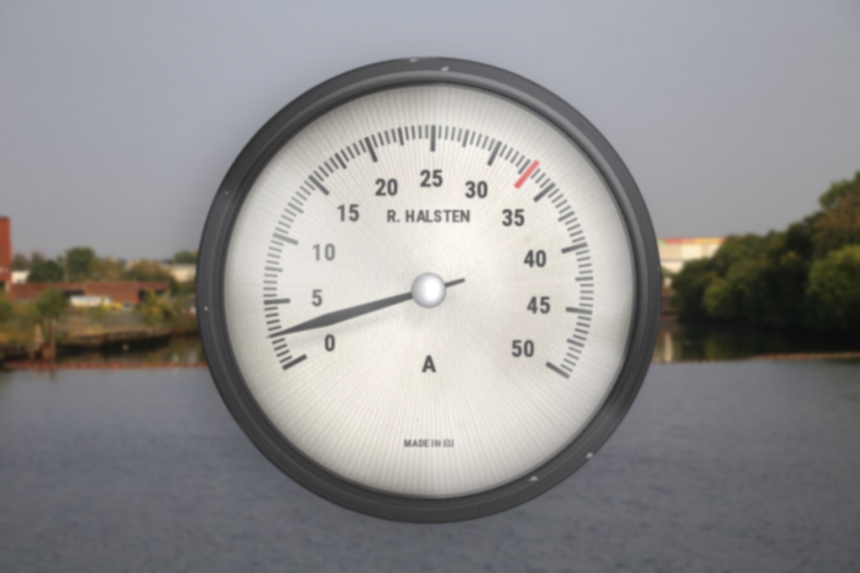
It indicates 2.5 A
